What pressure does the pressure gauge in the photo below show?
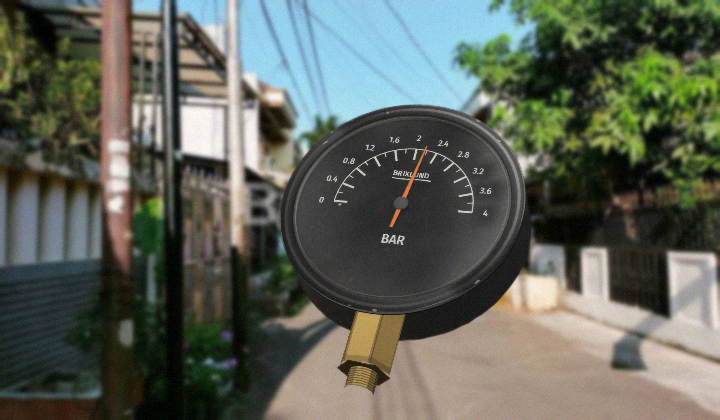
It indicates 2.2 bar
